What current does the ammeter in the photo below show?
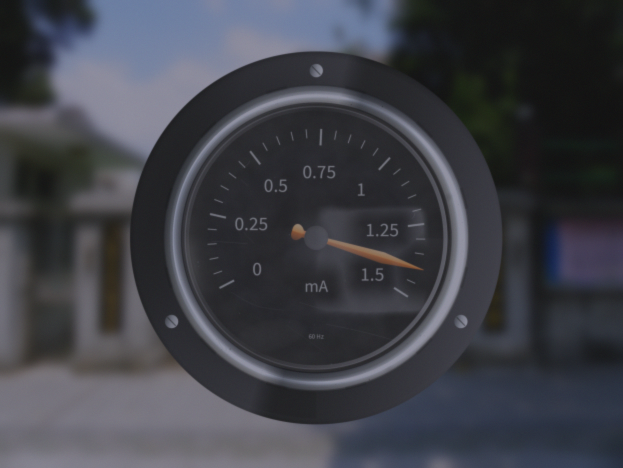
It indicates 1.4 mA
